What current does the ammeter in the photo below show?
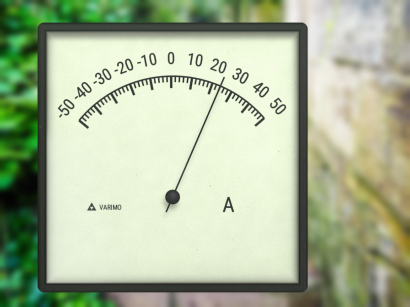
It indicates 24 A
